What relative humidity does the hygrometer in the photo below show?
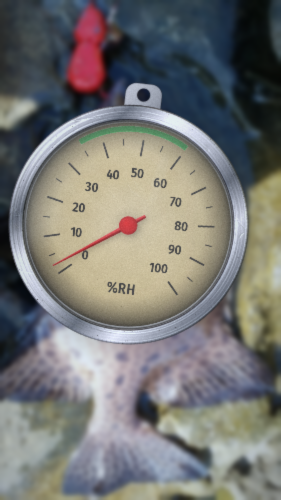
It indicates 2.5 %
